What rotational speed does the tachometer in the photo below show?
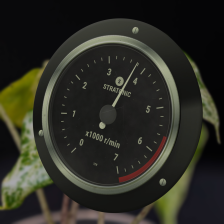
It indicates 3800 rpm
